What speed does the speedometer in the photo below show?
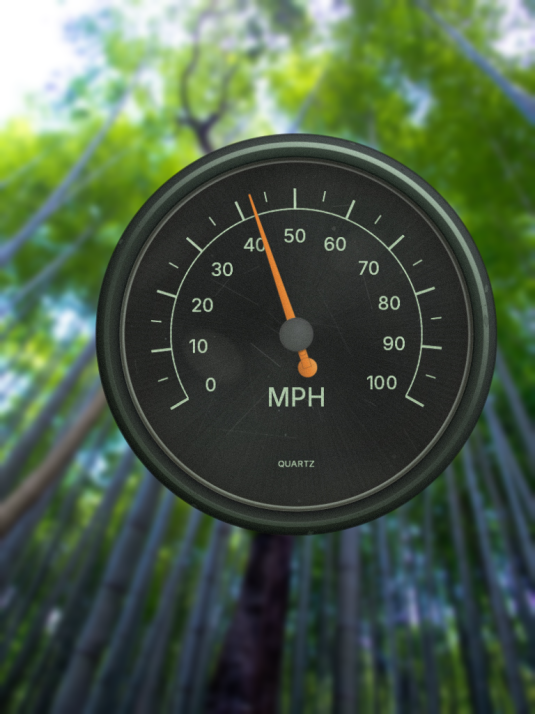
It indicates 42.5 mph
